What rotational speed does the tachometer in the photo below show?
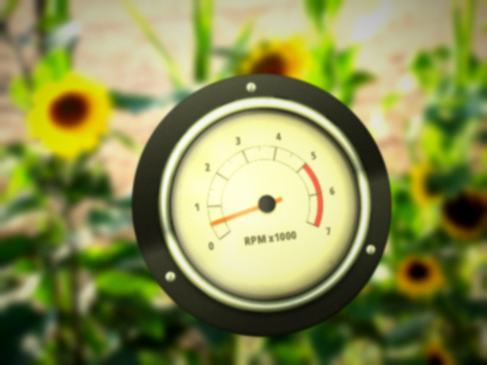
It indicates 500 rpm
